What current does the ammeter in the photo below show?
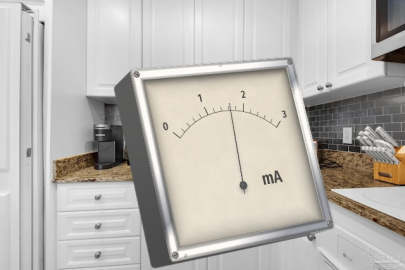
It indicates 1.6 mA
